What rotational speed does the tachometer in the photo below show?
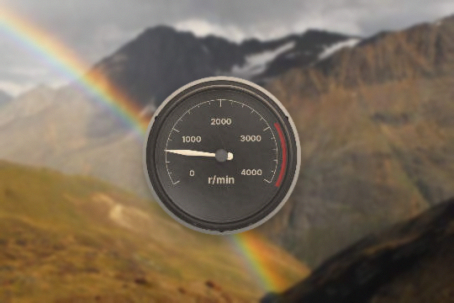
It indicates 600 rpm
